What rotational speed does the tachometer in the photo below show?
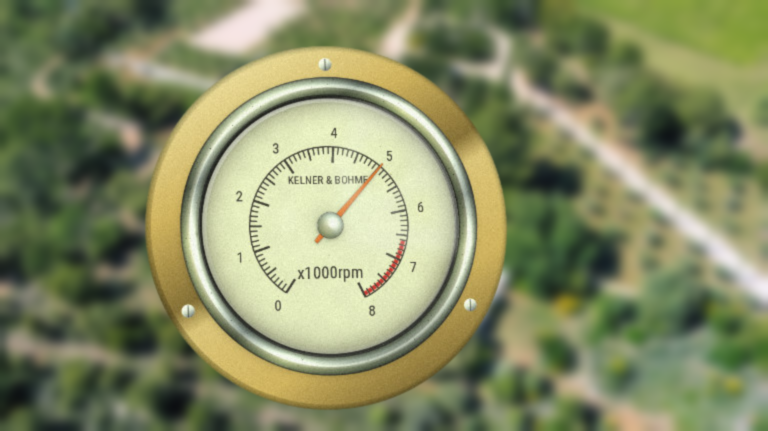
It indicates 5000 rpm
